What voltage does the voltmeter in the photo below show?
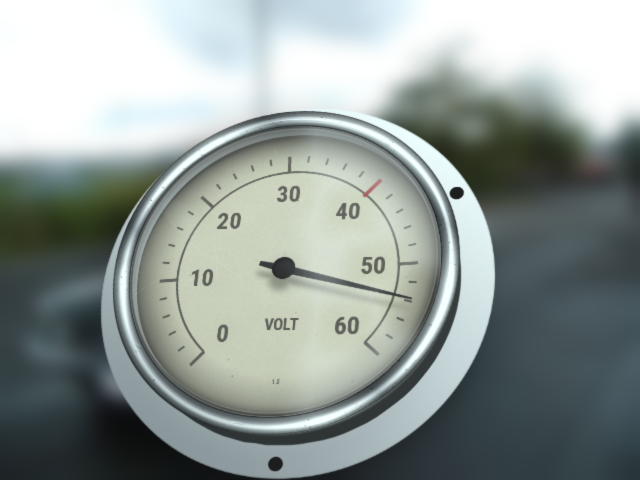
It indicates 54 V
